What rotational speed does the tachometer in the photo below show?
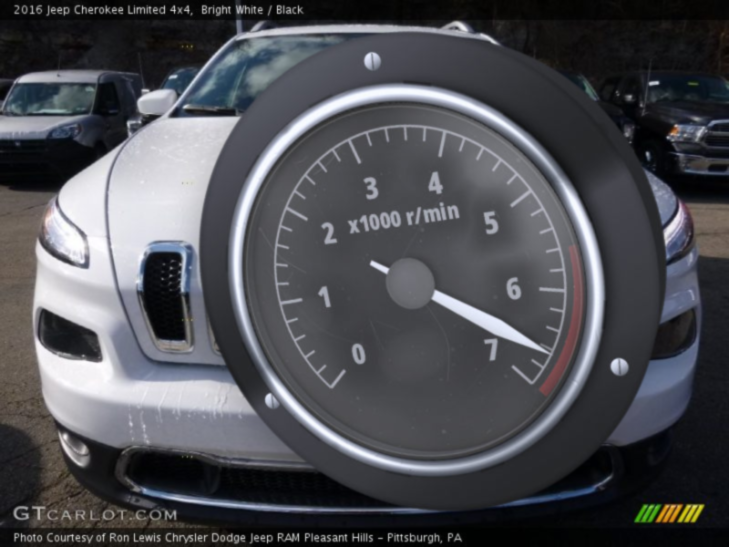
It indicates 6600 rpm
